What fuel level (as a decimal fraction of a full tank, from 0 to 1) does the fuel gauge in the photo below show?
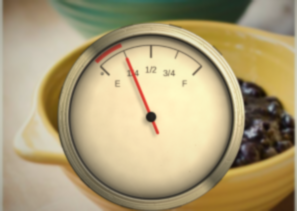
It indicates 0.25
